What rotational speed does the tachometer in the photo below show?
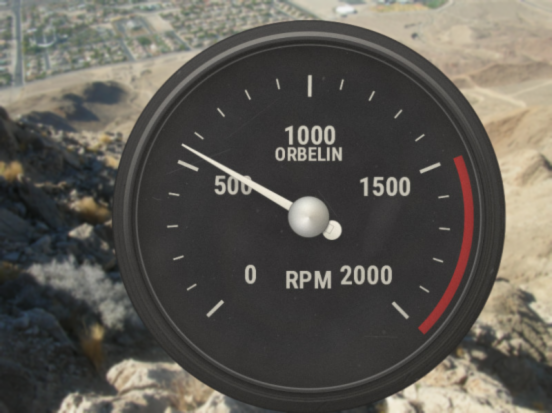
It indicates 550 rpm
